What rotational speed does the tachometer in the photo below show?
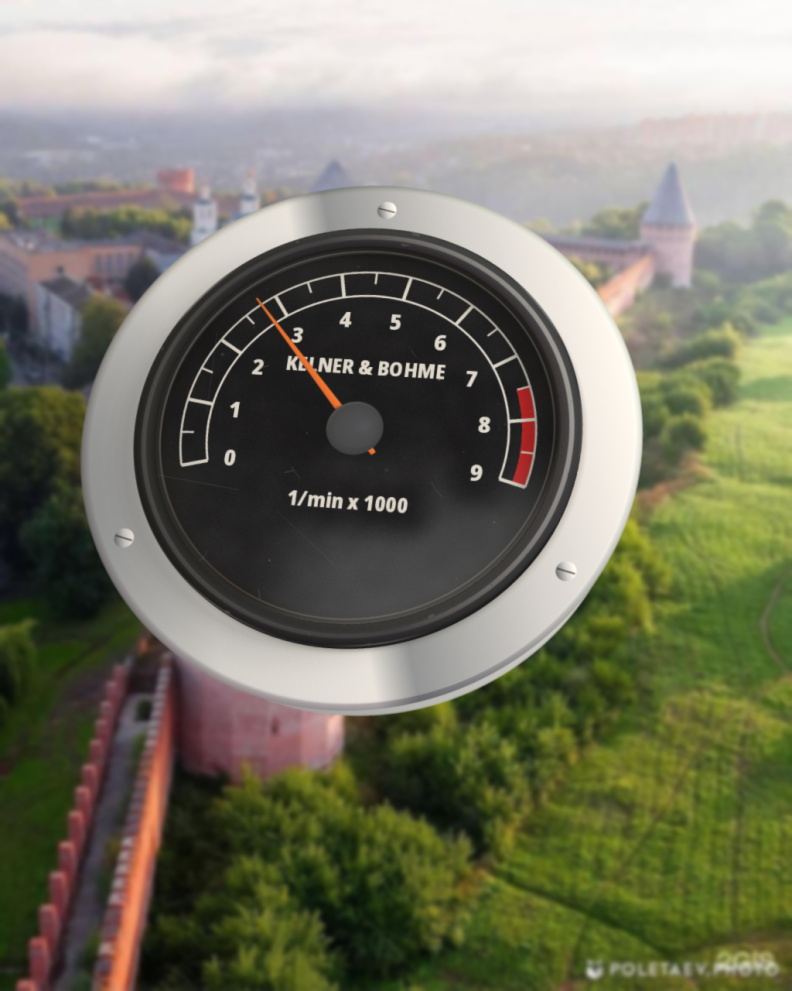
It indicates 2750 rpm
